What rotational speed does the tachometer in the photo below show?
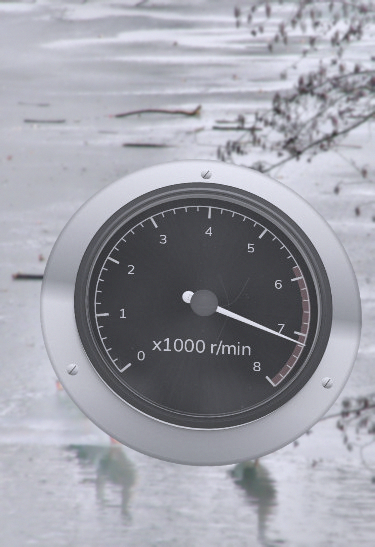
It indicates 7200 rpm
